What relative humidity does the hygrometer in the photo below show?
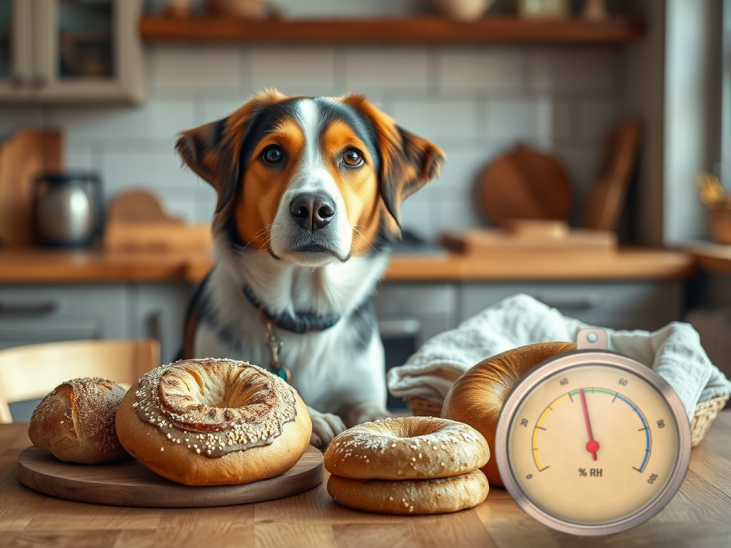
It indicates 45 %
